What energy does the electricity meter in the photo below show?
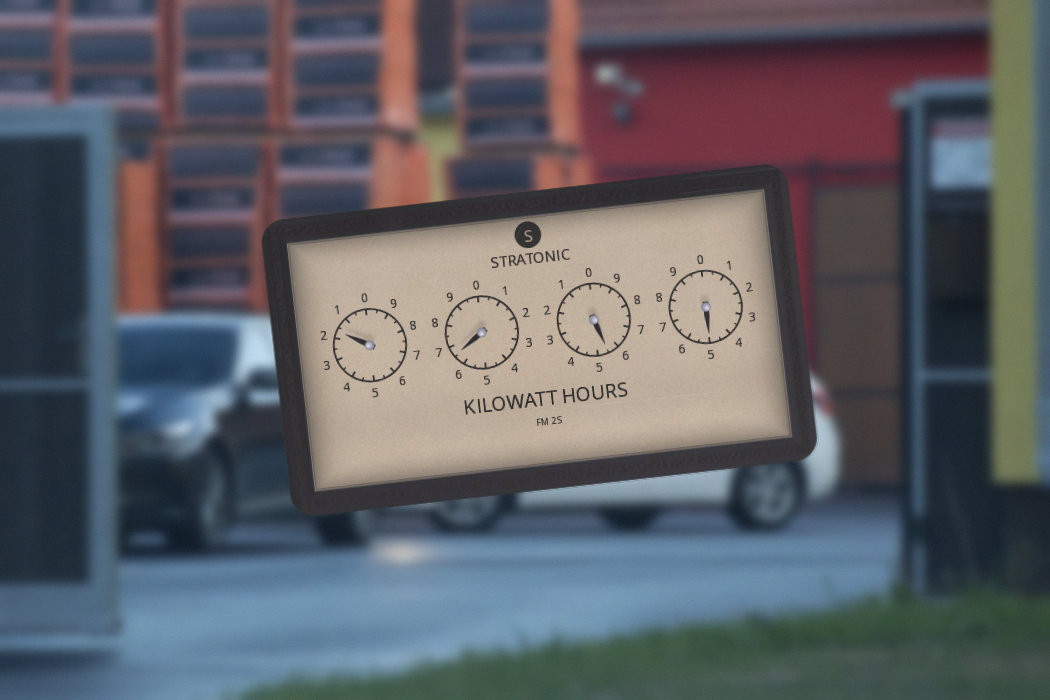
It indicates 1655 kWh
